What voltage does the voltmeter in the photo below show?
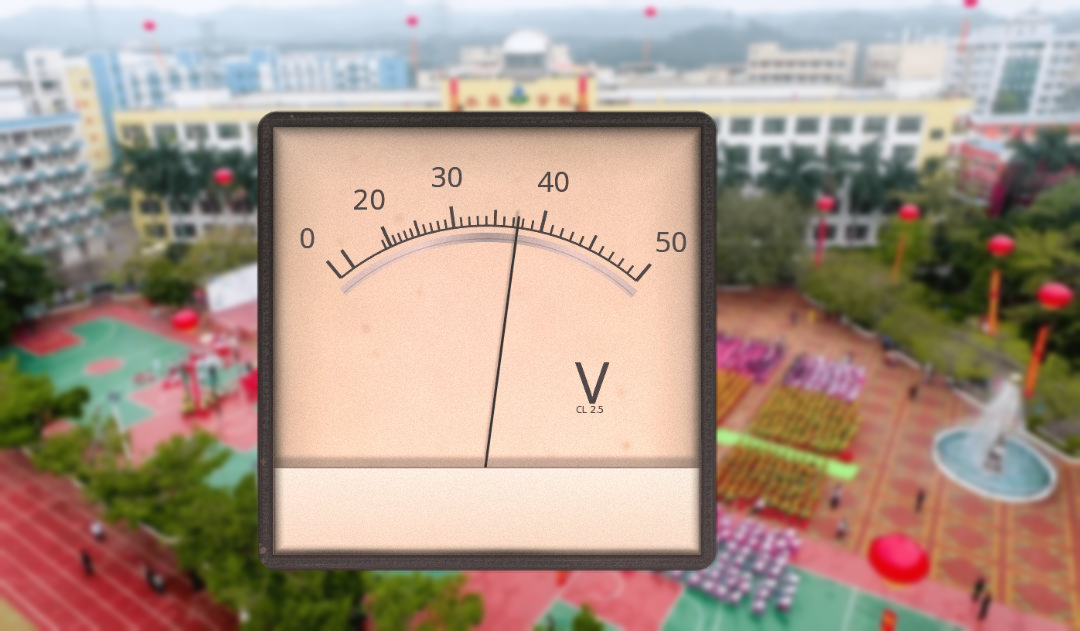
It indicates 37.5 V
